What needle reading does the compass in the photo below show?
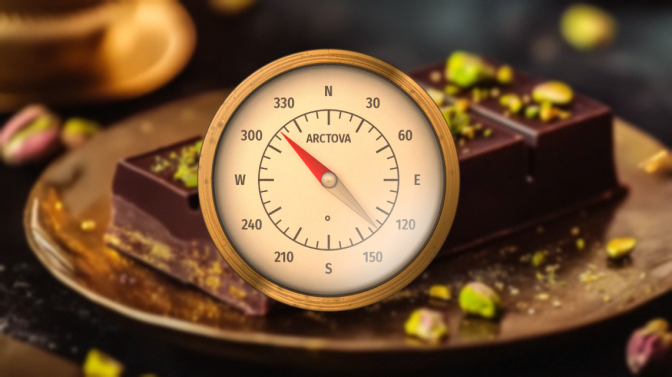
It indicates 315 °
